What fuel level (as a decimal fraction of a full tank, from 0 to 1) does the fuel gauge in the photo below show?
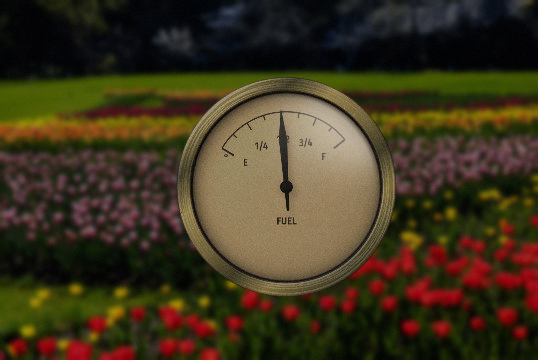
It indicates 0.5
